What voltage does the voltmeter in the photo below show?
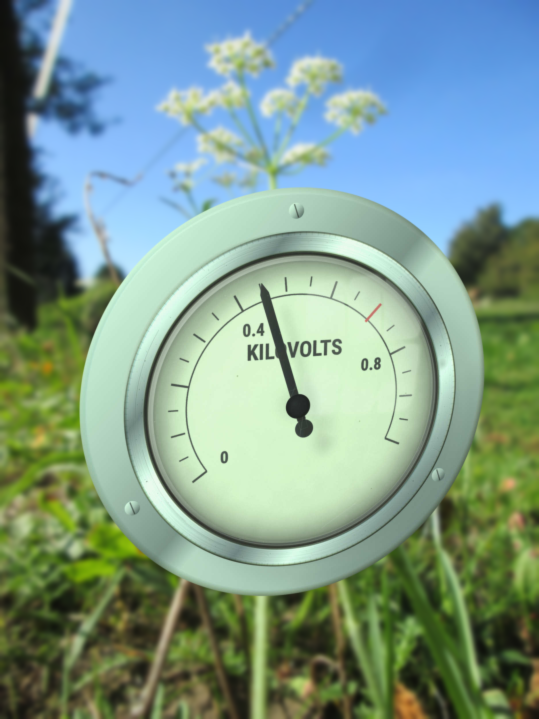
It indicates 0.45 kV
